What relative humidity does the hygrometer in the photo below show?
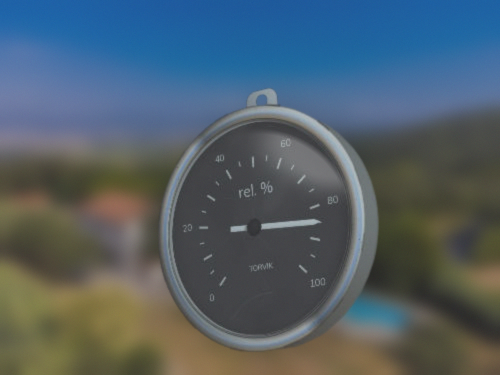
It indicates 85 %
